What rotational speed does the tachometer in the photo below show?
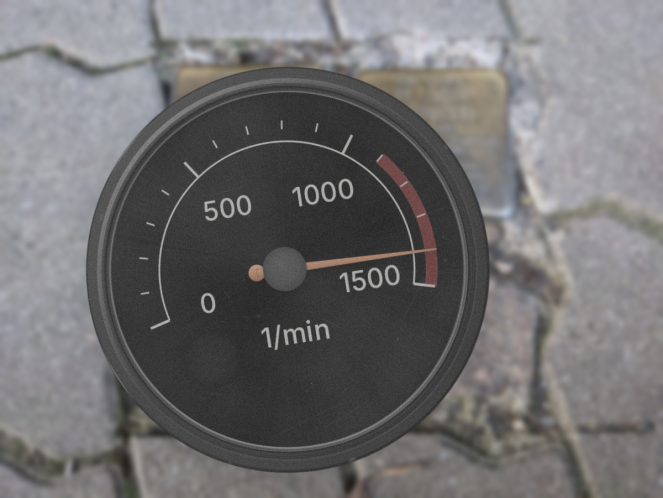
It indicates 1400 rpm
